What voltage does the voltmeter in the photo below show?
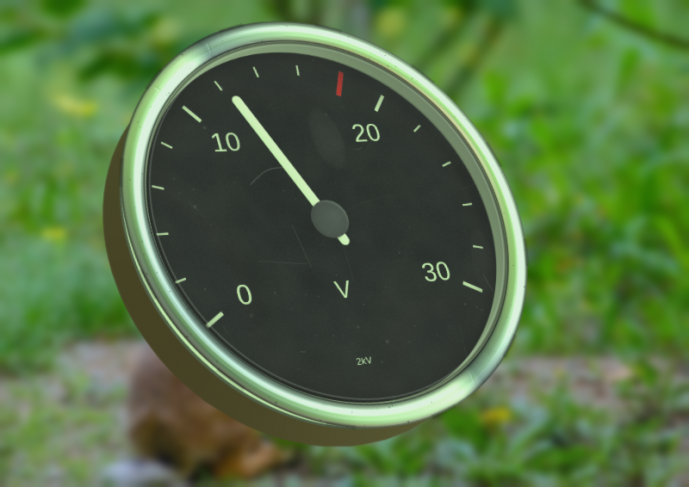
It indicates 12 V
